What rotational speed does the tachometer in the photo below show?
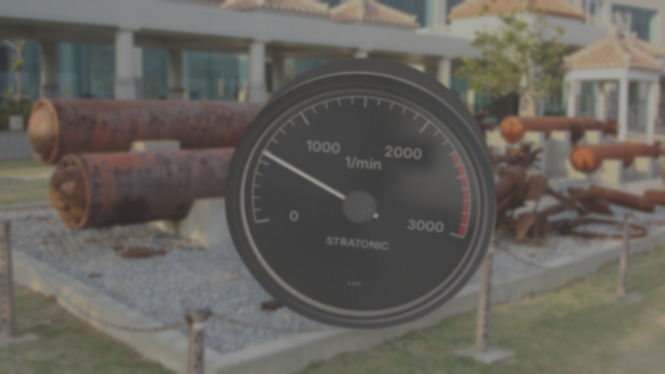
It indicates 600 rpm
